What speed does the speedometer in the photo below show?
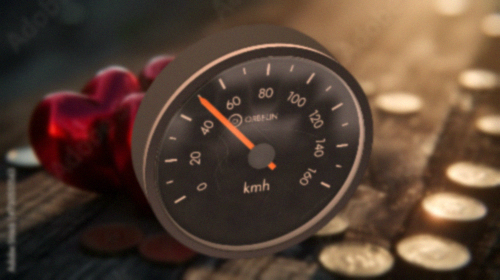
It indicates 50 km/h
